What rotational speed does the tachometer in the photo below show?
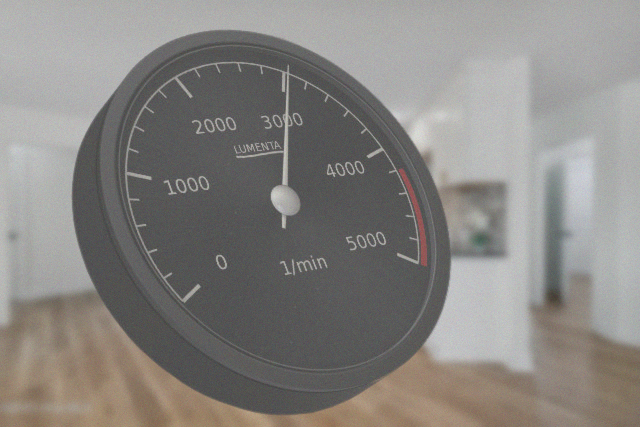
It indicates 3000 rpm
